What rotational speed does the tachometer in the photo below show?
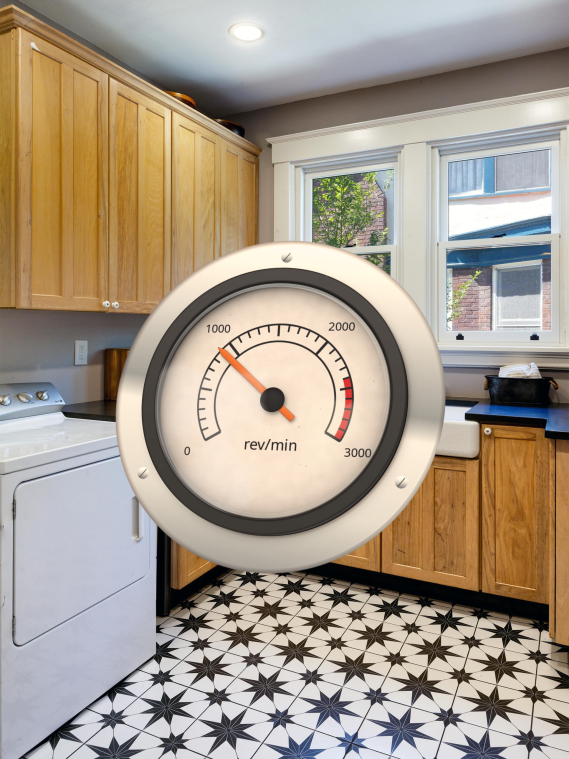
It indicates 900 rpm
